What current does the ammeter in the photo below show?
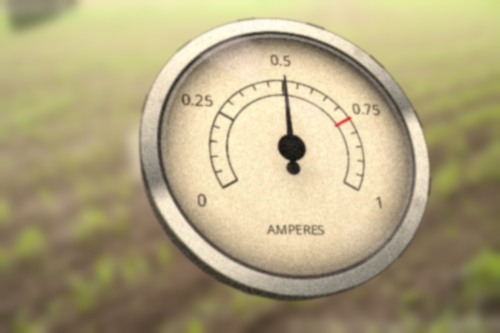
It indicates 0.5 A
